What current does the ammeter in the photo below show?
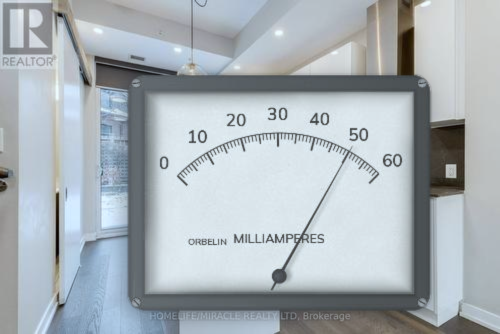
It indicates 50 mA
